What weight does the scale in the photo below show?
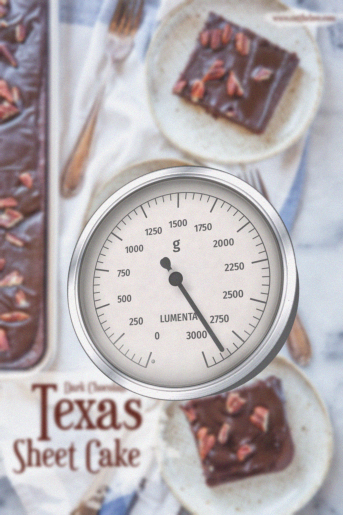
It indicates 2875 g
